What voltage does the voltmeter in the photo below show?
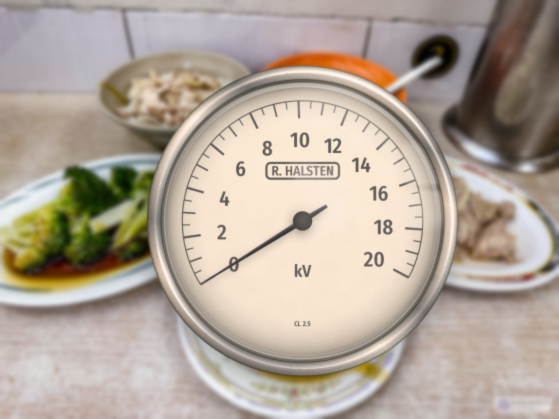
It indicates 0 kV
